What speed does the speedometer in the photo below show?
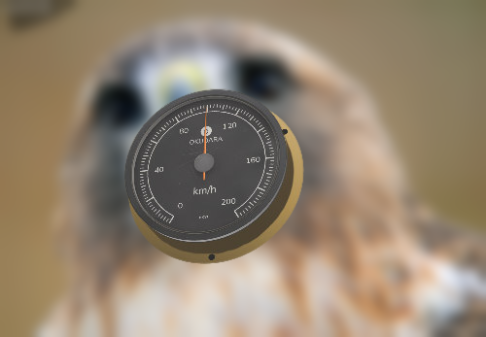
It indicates 100 km/h
